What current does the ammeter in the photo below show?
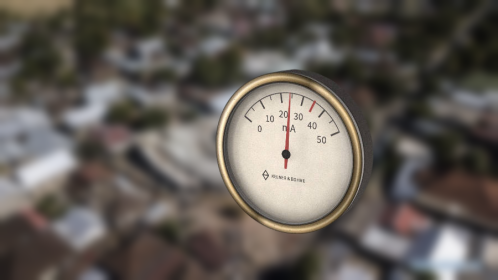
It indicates 25 mA
